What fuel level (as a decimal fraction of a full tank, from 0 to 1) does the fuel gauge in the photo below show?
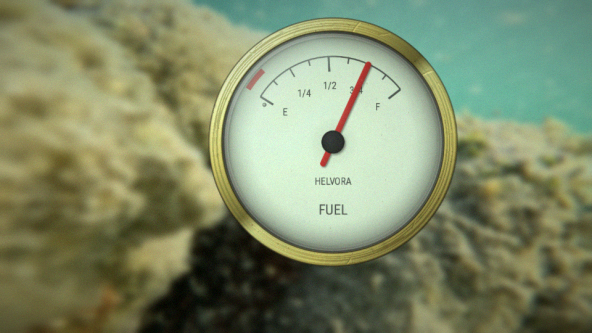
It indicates 0.75
